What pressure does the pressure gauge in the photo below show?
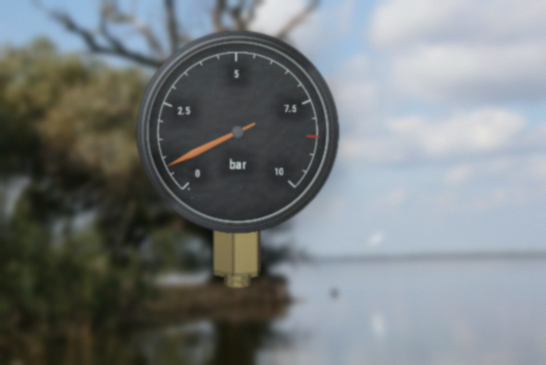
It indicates 0.75 bar
